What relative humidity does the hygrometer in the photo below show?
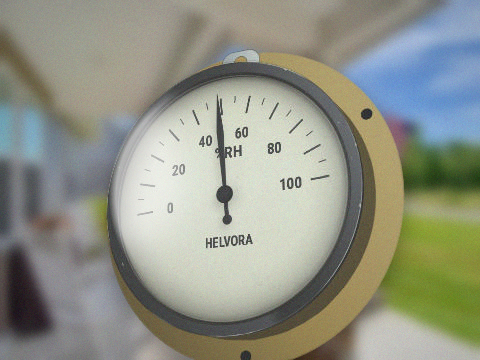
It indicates 50 %
